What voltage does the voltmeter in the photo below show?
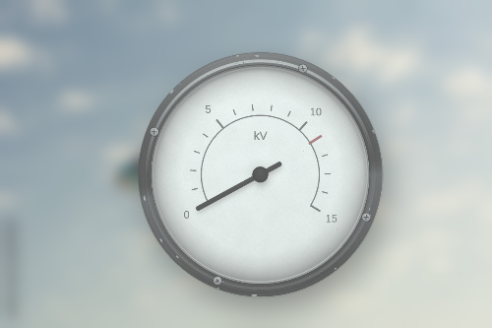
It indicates 0 kV
